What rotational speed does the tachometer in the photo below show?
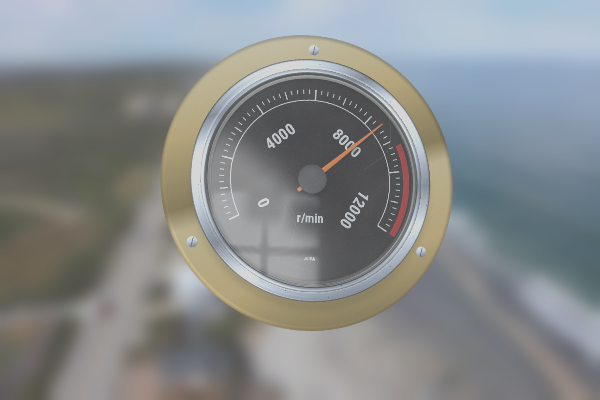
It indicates 8400 rpm
